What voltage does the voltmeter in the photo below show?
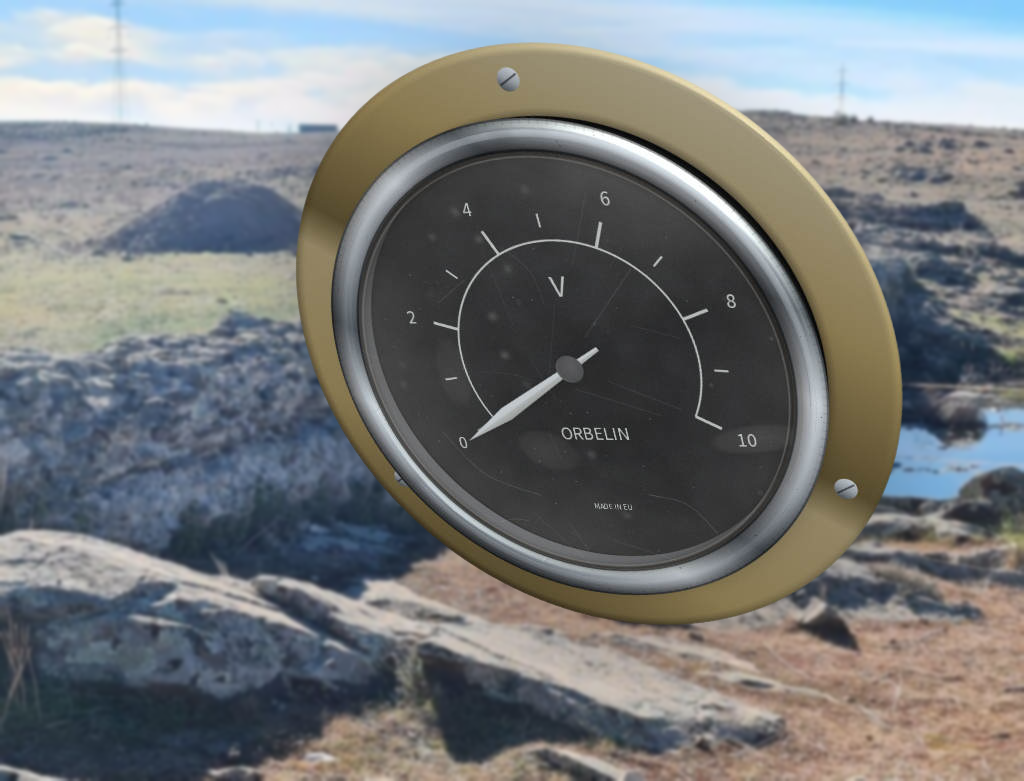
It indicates 0 V
